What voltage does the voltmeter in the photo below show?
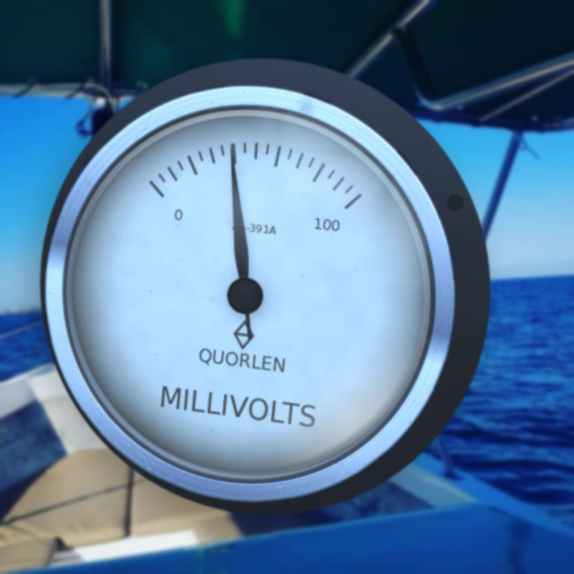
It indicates 40 mV
